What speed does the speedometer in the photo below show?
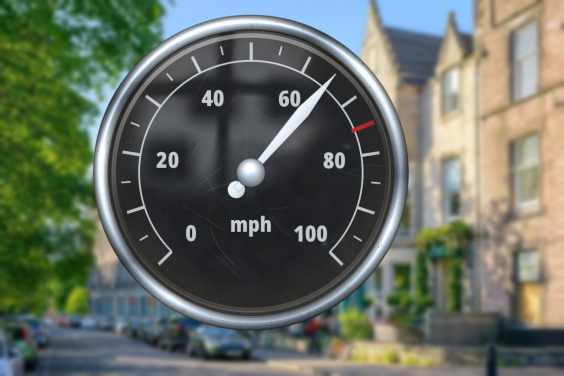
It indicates 65 mph
